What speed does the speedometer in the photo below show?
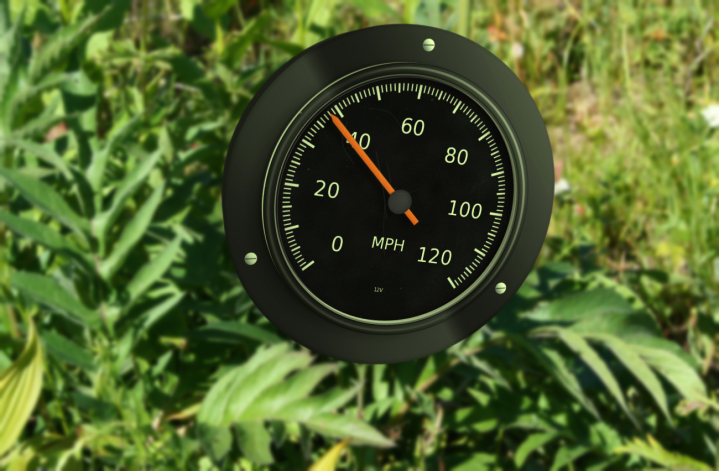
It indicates 38 mph
